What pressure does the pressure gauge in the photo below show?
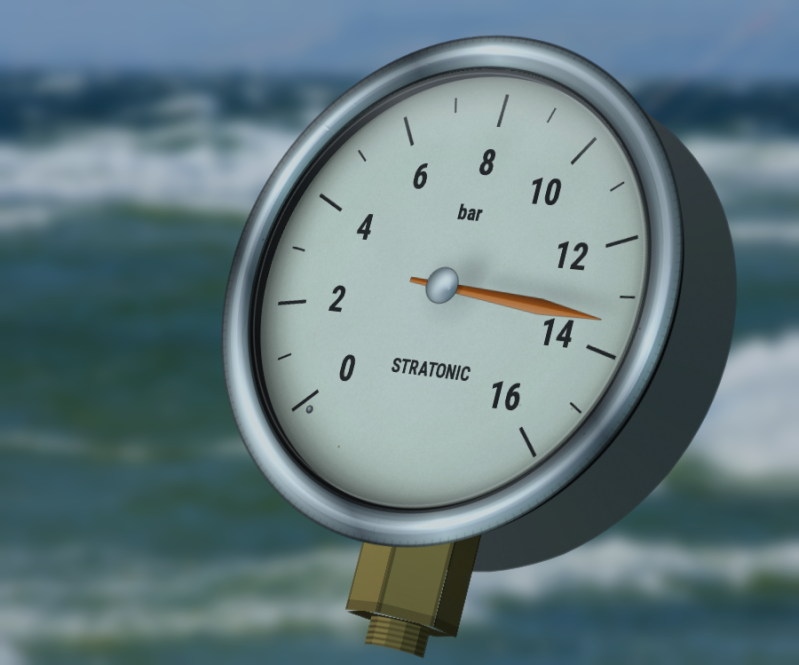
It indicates 13.5 bar
